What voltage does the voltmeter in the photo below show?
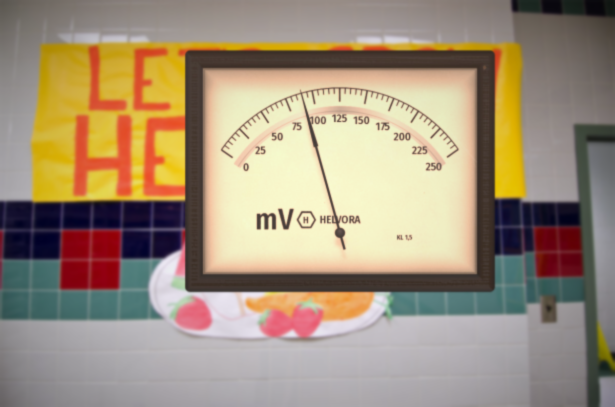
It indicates 90 mV
